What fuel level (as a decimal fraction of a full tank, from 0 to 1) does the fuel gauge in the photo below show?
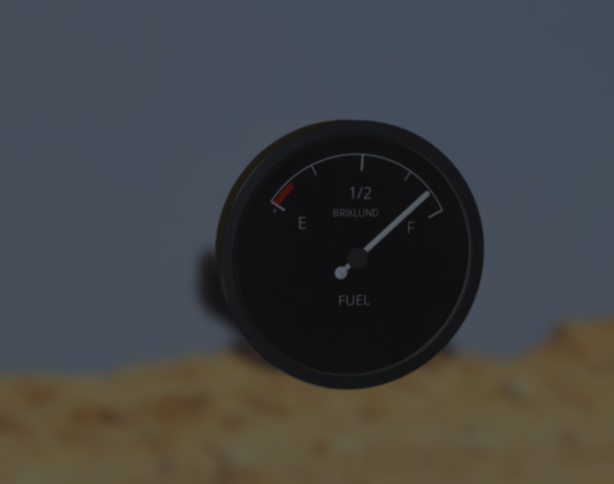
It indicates 0.875
